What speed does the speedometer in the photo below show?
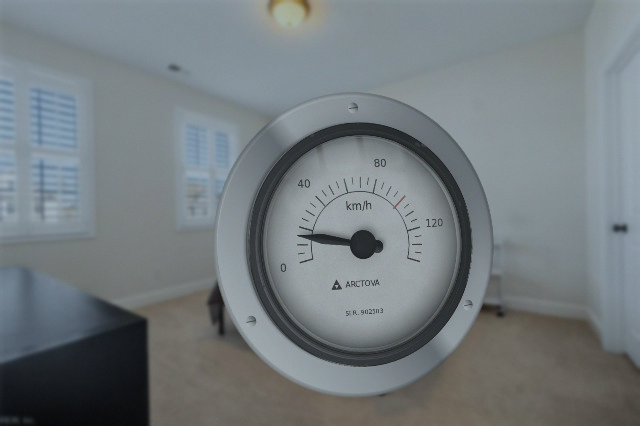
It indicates 15 km/h
